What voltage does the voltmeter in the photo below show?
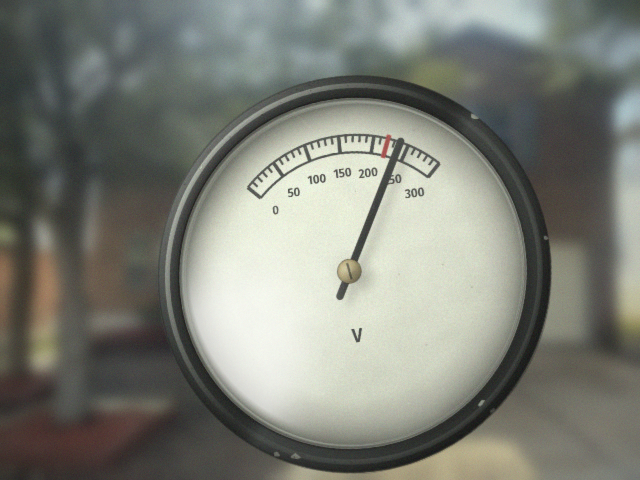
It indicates 240 V
